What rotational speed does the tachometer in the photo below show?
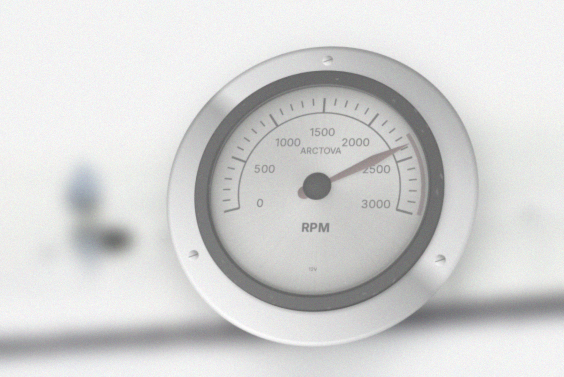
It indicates 2400 rpm
